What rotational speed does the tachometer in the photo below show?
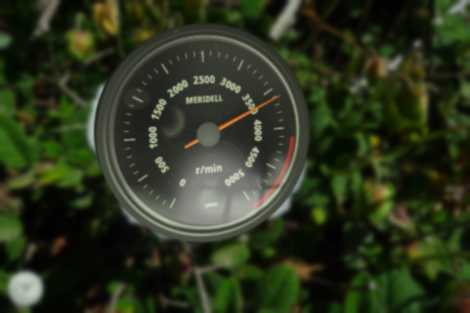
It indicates 3600 rpm
